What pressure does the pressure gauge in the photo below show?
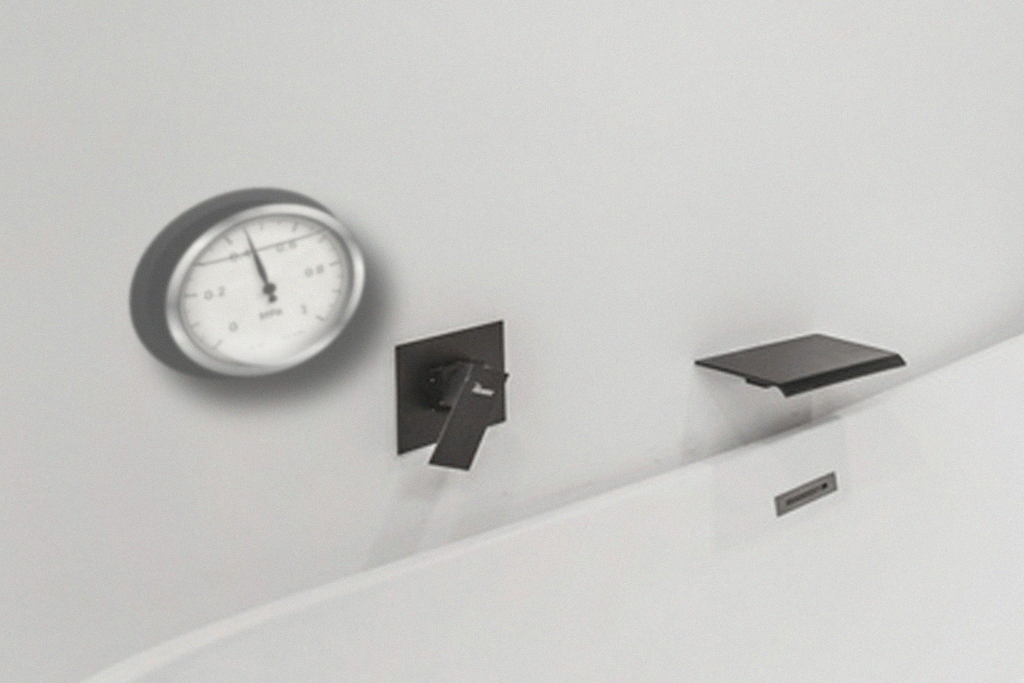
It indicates 0.45 MPa
